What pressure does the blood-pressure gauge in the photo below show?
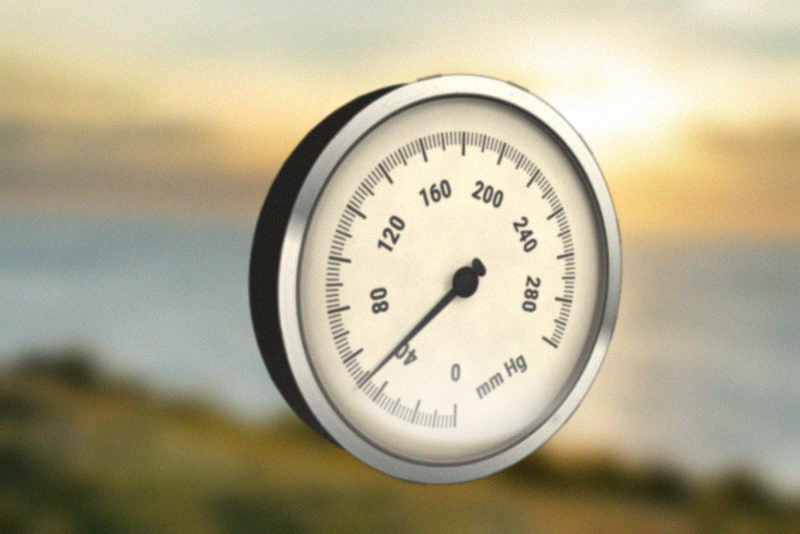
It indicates 50 mmHg
